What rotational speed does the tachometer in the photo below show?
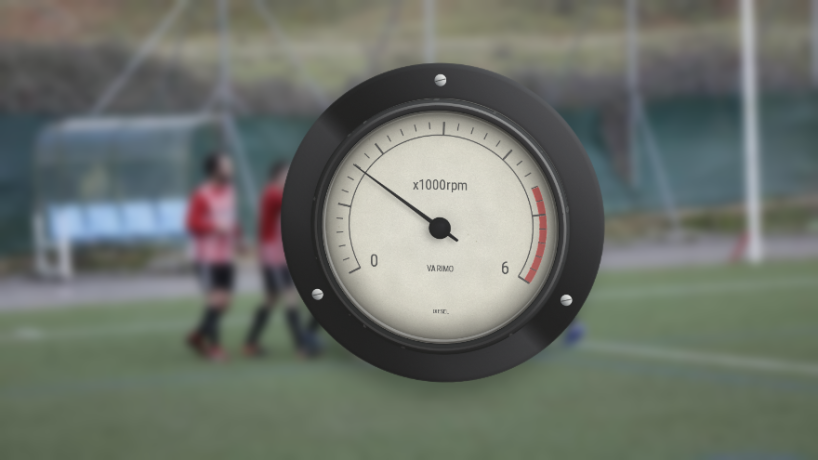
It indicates 1600 rpm
